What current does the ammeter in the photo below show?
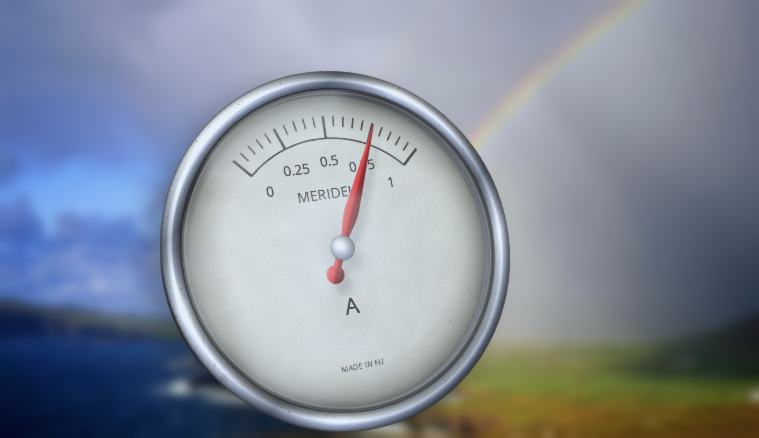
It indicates 0.75 A
